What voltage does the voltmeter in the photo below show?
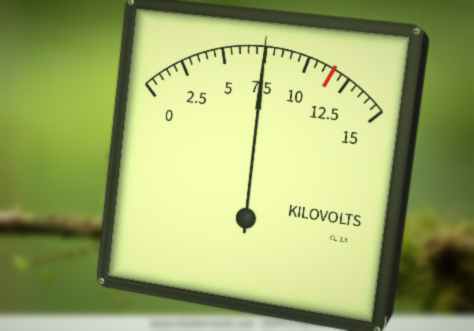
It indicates 7.5 kV
